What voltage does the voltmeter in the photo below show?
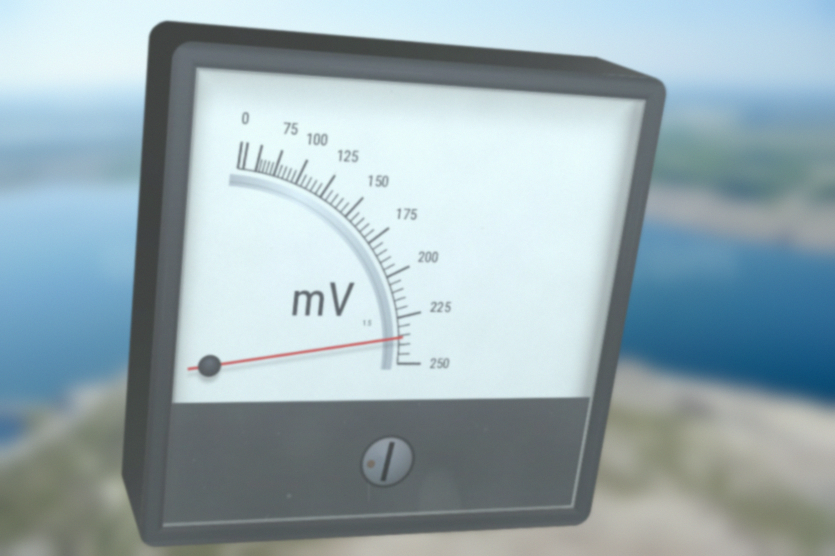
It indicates 235 mV
